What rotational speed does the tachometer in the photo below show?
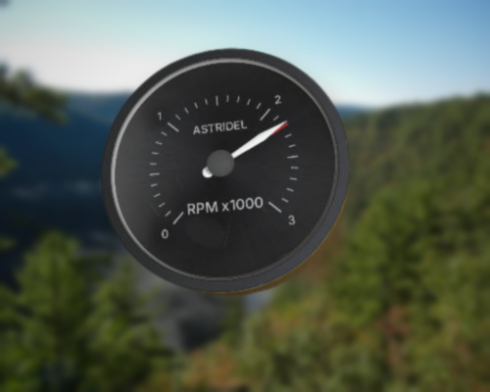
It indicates 2200 rpm
